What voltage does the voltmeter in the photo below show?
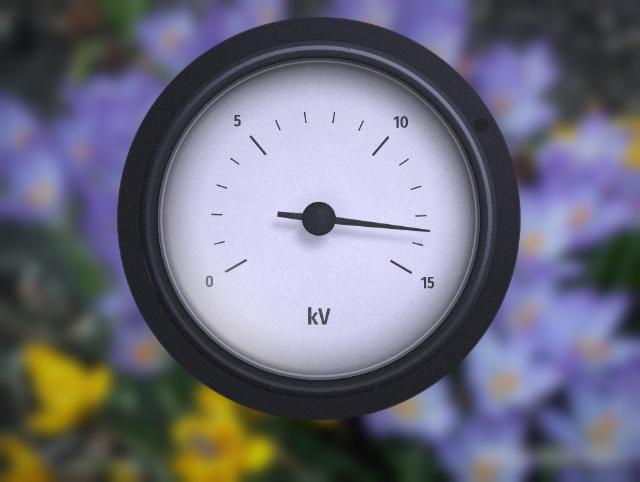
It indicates 13.5 kV
